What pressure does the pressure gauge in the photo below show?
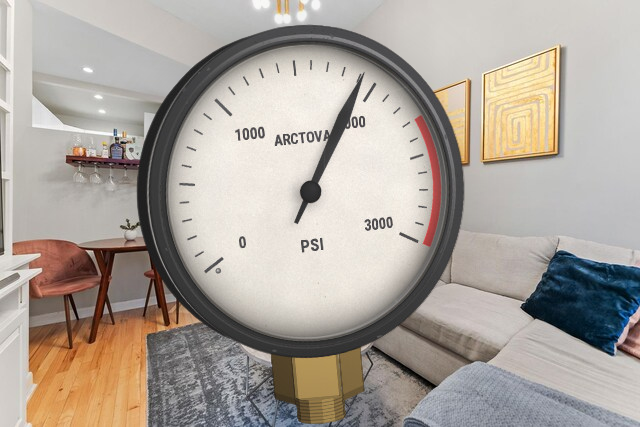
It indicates 1900 psi
